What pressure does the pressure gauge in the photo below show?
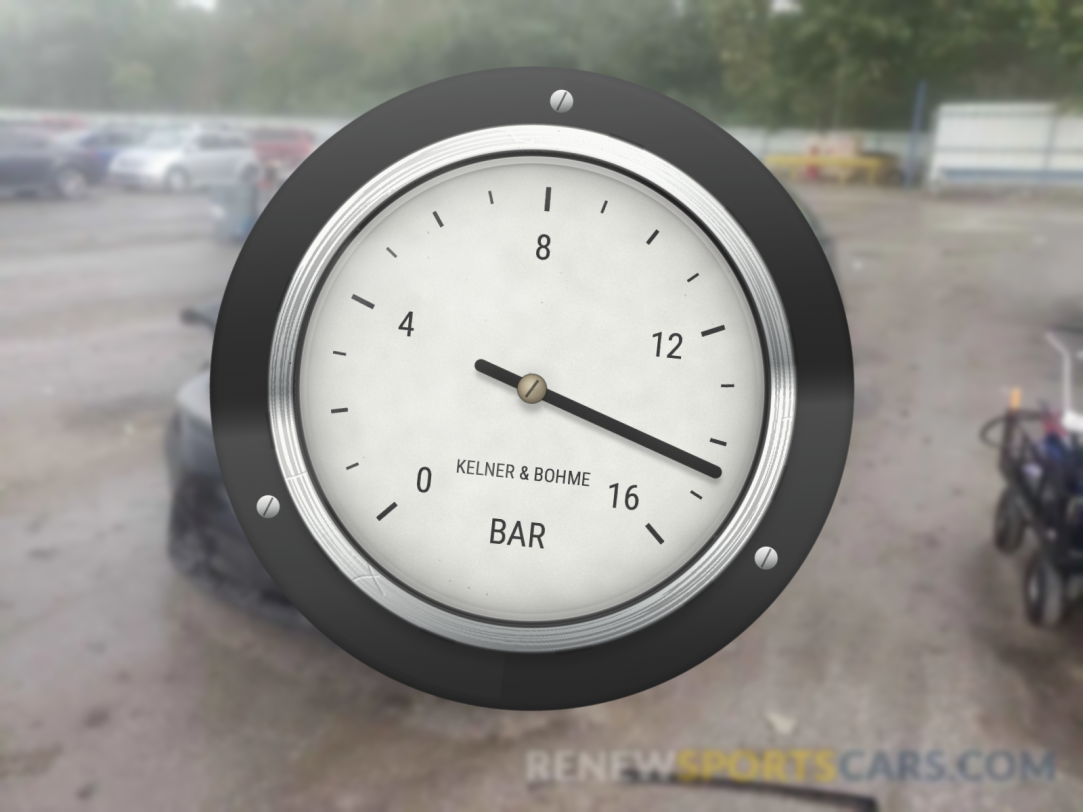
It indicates 14.5 bar
